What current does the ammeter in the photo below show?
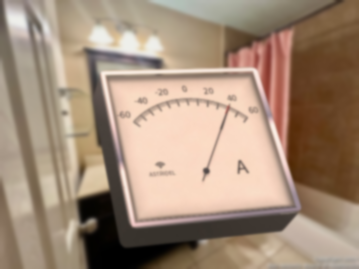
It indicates 40 A
